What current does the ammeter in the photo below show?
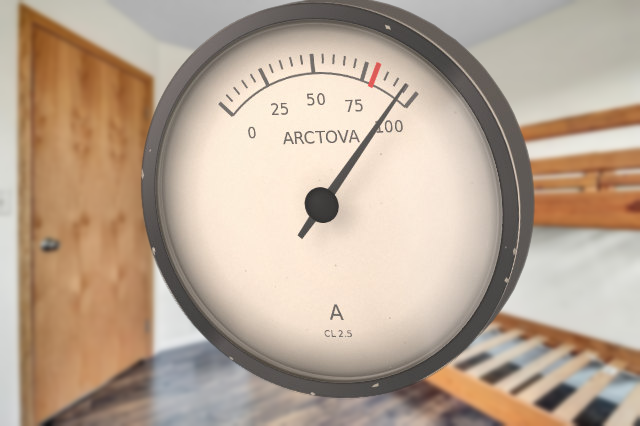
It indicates 95 A
